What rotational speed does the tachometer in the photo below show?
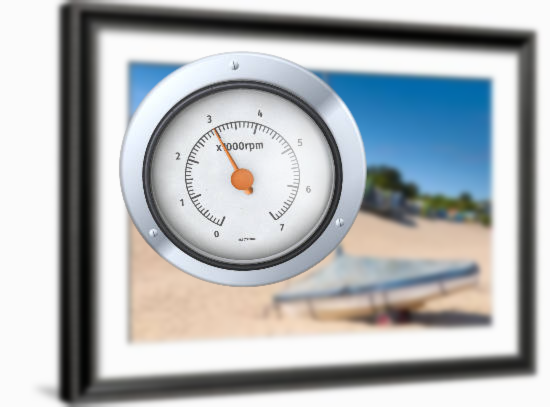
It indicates 3000 rpm
